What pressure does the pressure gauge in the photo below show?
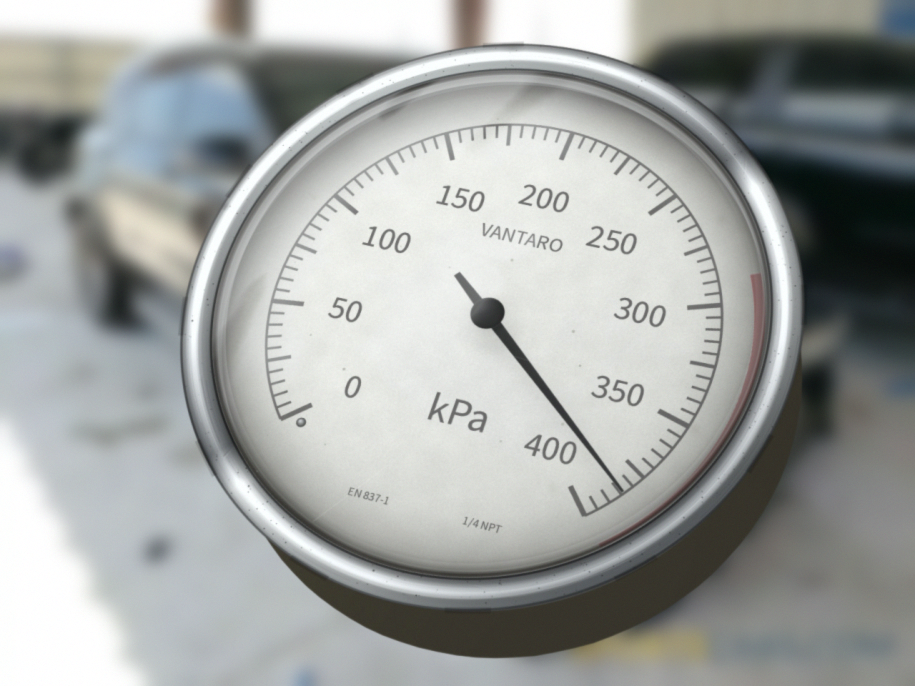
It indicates 385 kPa
